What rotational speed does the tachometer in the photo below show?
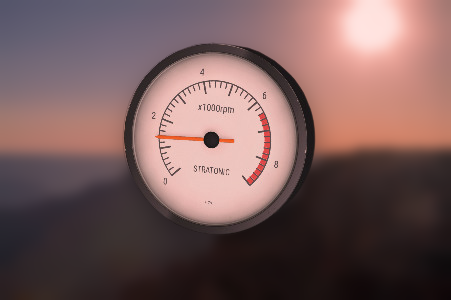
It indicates 1400 rpm
